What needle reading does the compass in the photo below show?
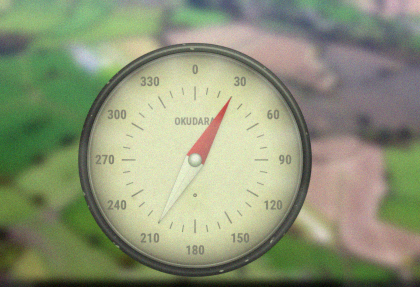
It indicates 30 °
